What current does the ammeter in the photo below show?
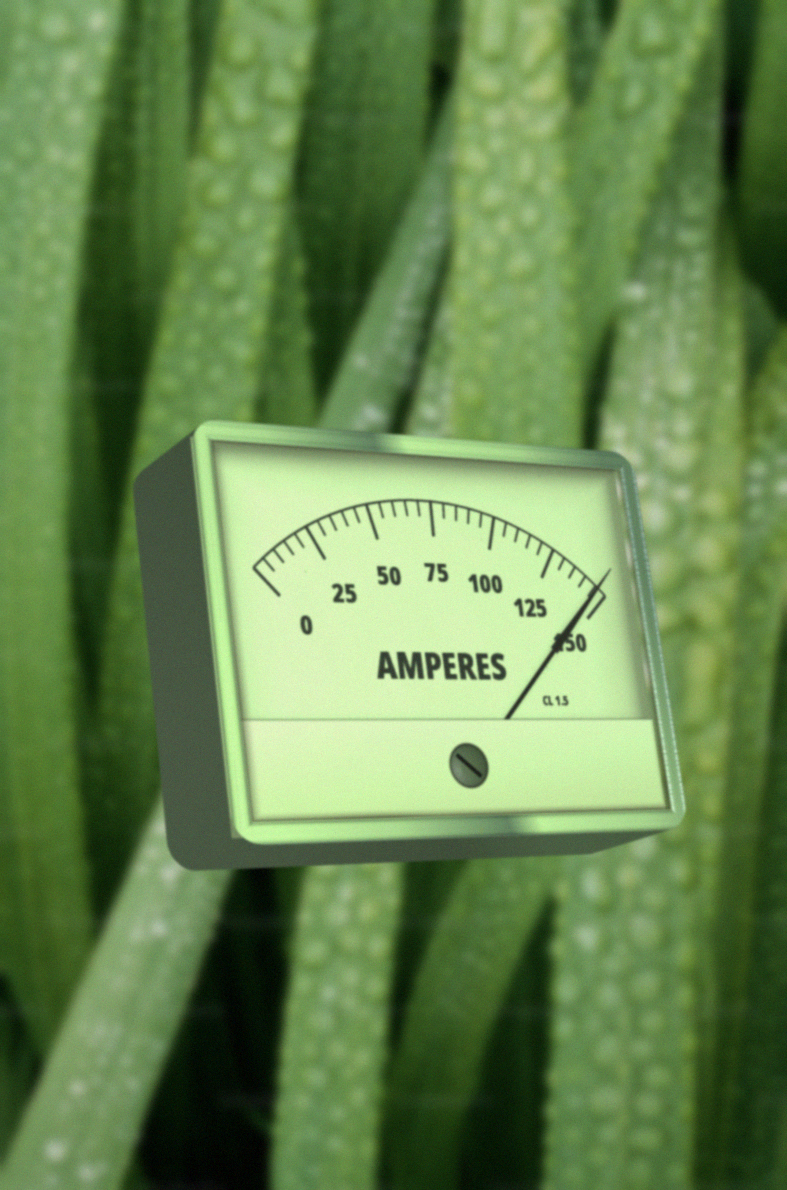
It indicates 145 A
